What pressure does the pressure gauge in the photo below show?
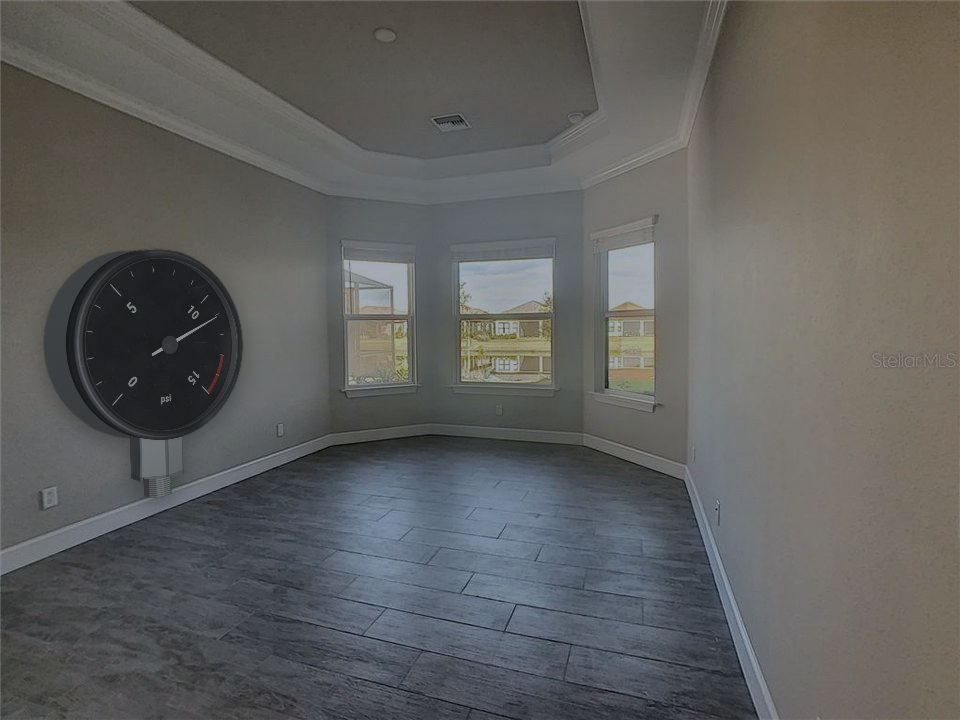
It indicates 11 psi
